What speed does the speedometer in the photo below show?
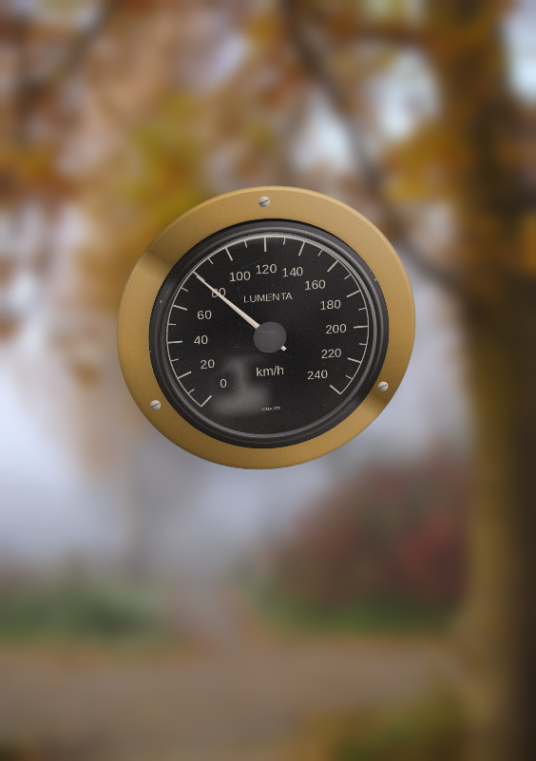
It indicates 80 km/h
